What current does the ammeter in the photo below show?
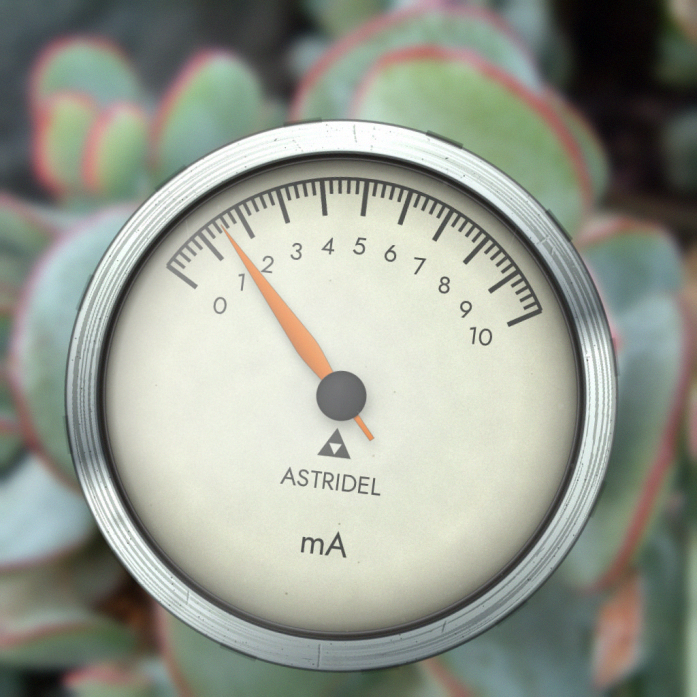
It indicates 1.5 mA
